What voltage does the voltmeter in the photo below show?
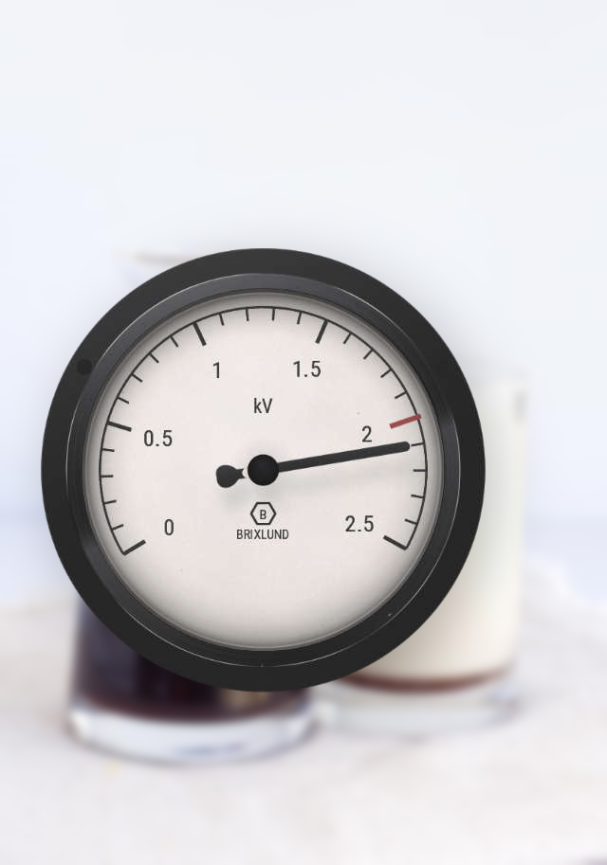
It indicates 2.1 kV
